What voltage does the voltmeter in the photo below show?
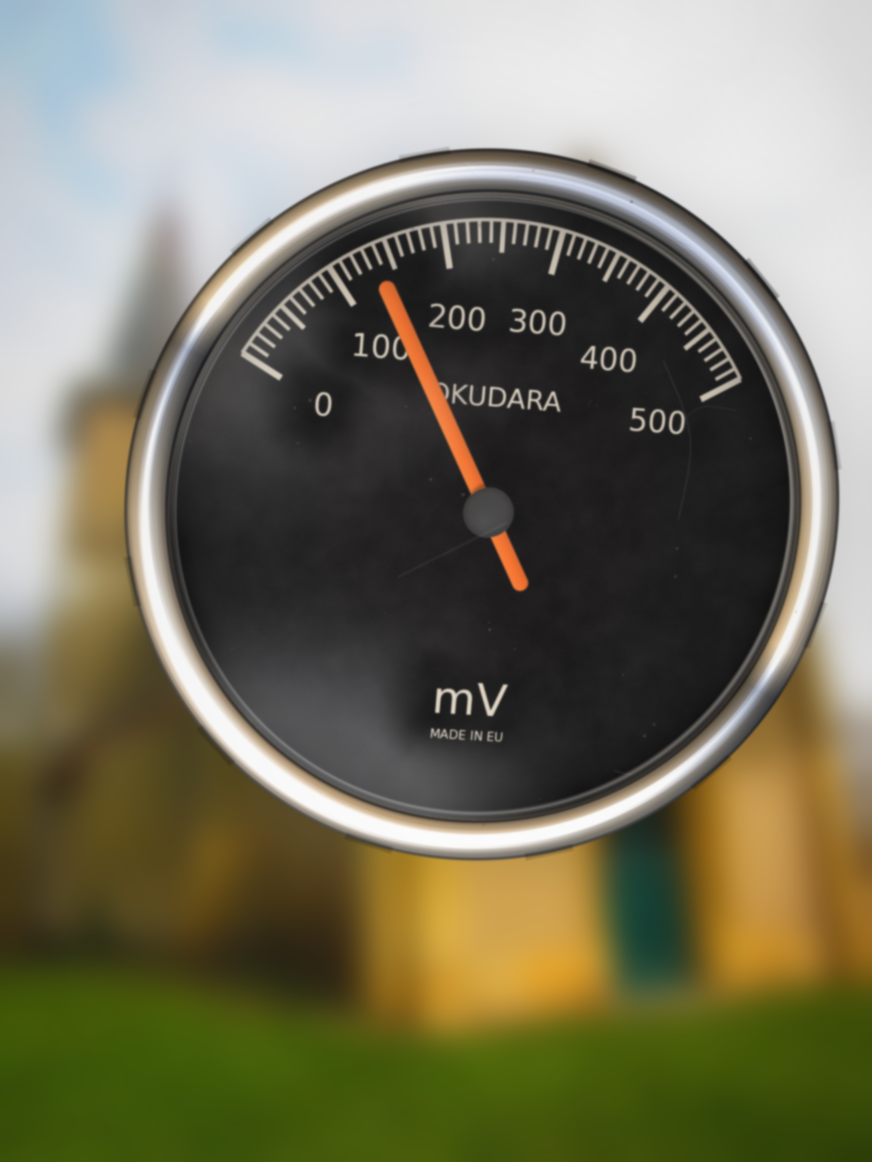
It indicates 135 mV
